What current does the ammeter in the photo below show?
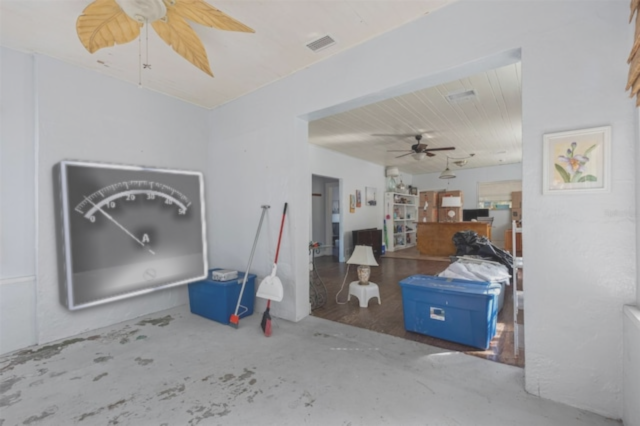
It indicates 5 A
